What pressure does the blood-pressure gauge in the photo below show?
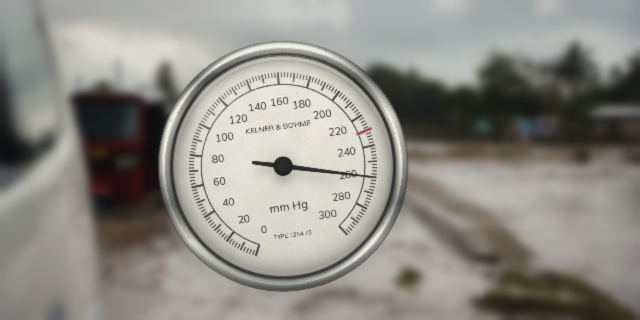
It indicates 260 mmHg
